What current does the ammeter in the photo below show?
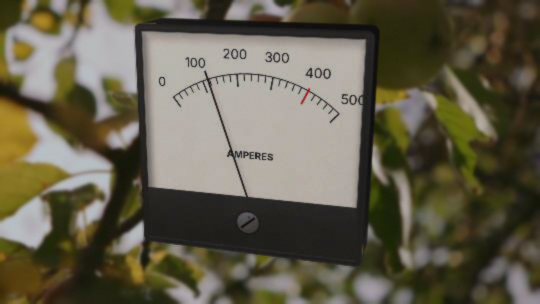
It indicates 120 A
